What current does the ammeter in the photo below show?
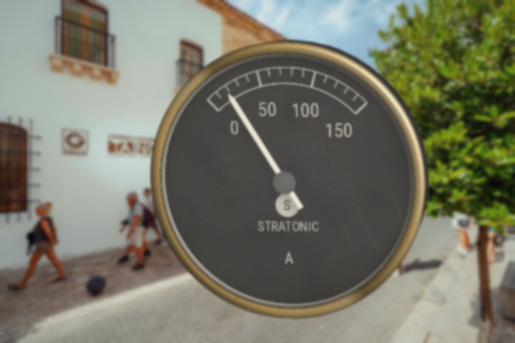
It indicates 20 A
